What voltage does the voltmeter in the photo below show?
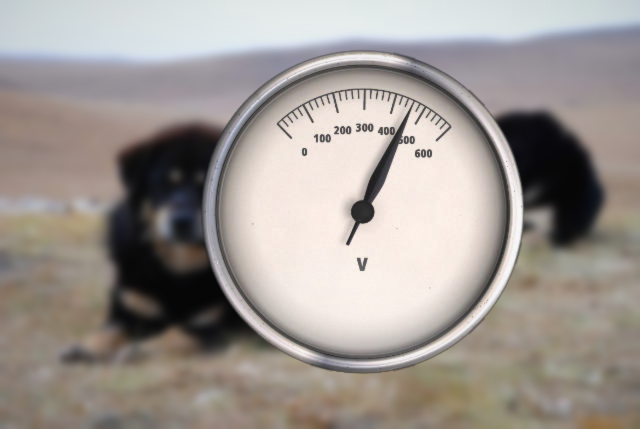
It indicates 460 V
